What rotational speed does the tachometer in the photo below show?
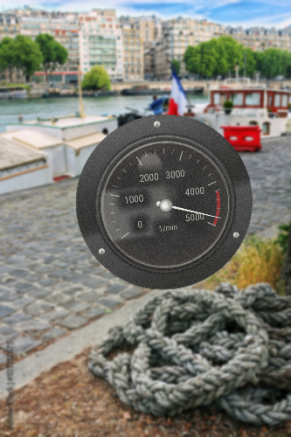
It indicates 4800 rpm
